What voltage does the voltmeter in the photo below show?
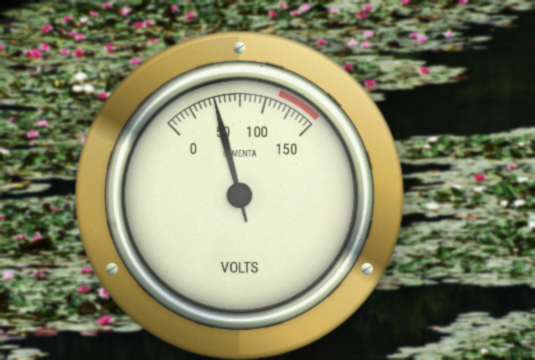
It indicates 50 V
